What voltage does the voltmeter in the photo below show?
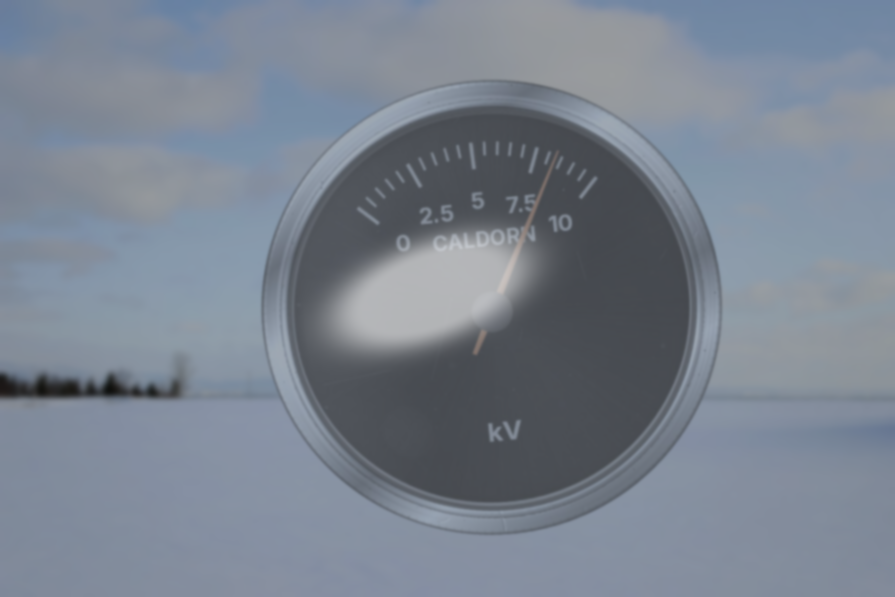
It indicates 8.25 kV
